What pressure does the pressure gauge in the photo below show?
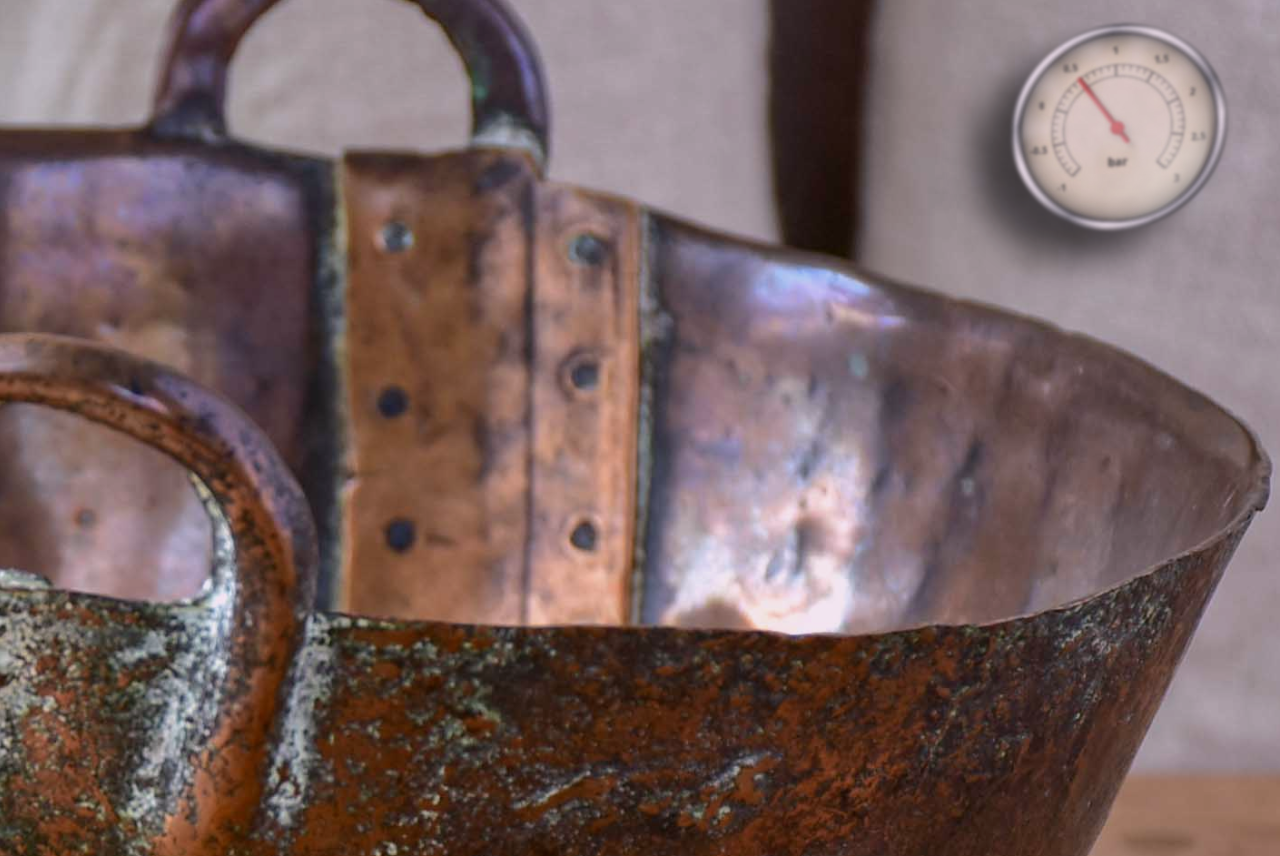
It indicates 0.5 bar
